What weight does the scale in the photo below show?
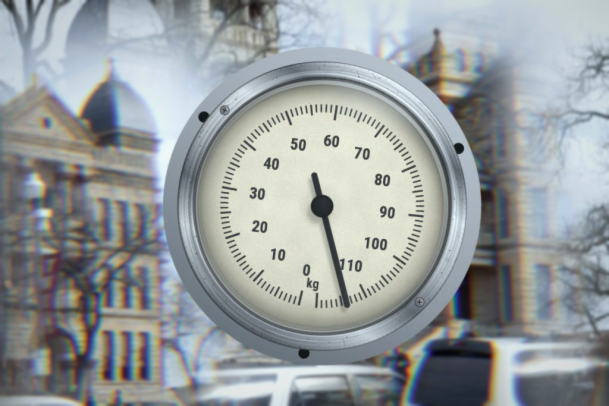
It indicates 114 kg
